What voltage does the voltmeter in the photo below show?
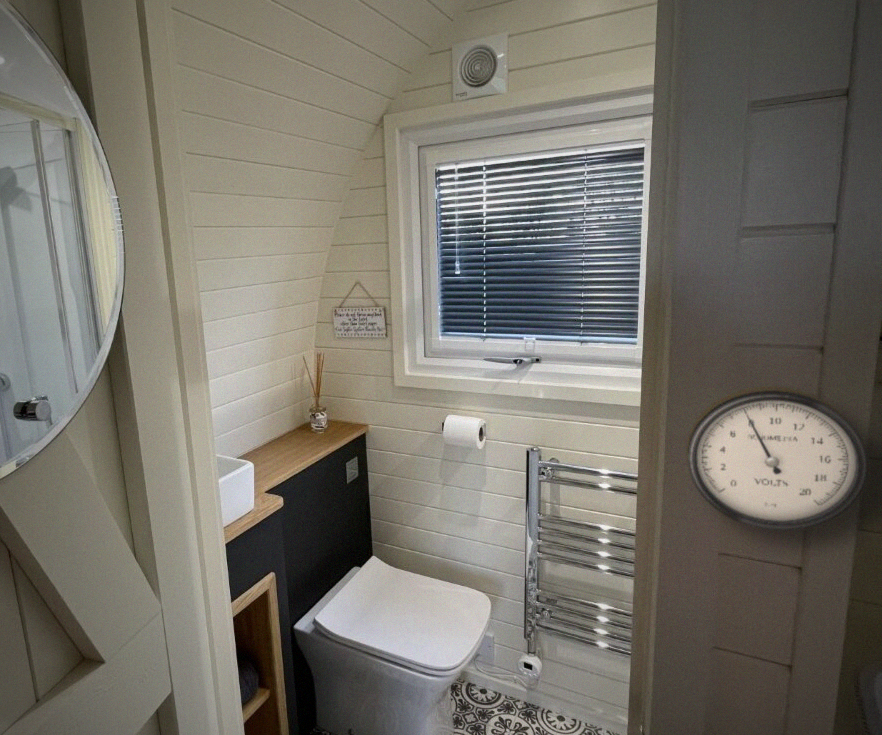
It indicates 8 V
